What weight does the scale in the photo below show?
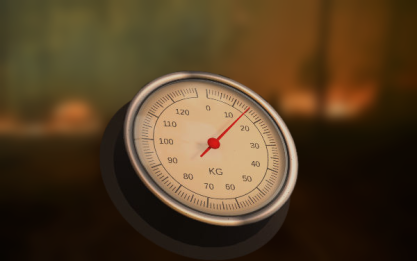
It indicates 15 kg
